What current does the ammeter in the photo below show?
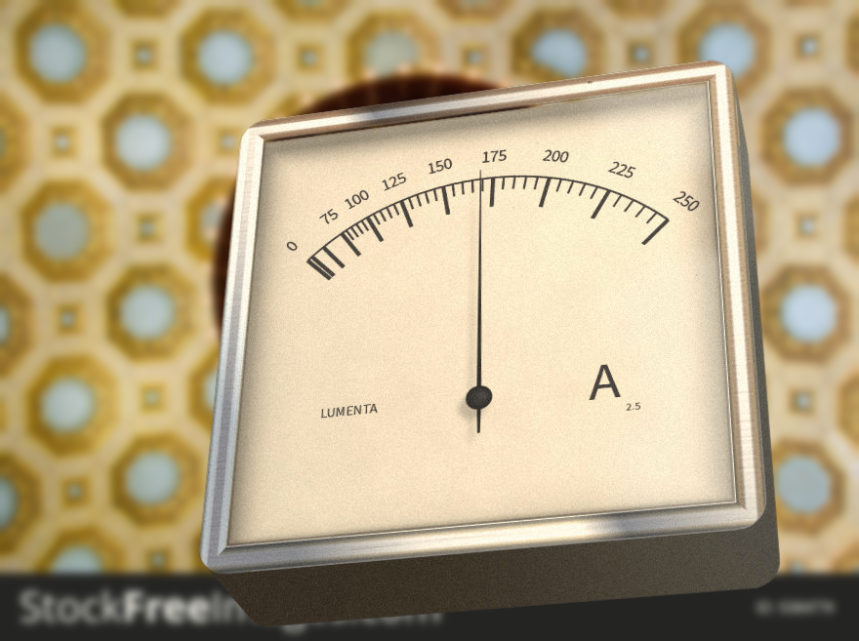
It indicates 170 A
